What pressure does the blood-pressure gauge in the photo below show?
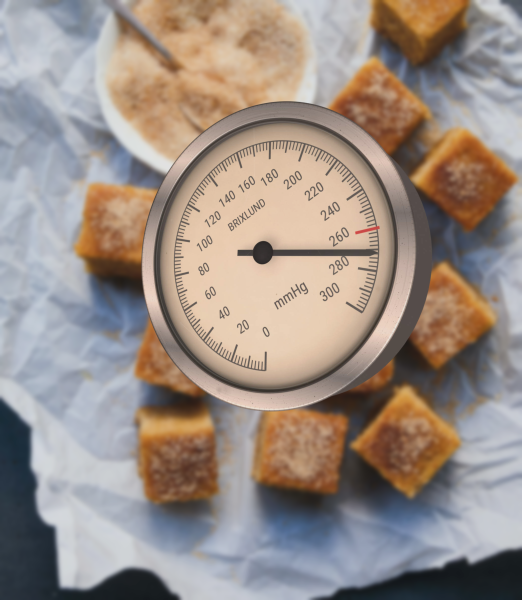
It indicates 272 mmHg
